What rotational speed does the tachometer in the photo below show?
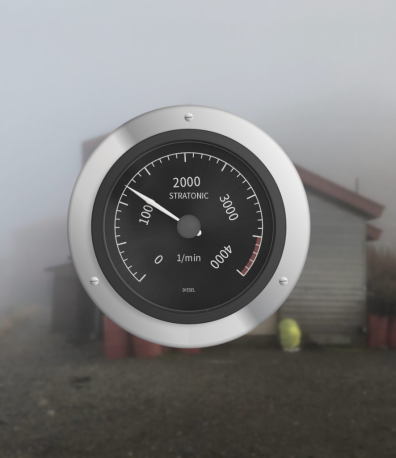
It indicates 1200 rpm
